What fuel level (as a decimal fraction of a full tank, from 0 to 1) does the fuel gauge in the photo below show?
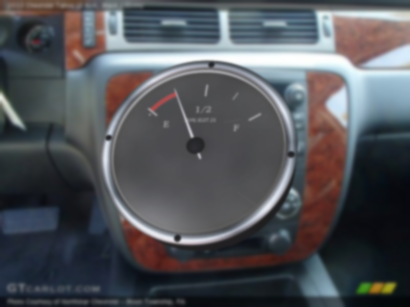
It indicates 0.25
